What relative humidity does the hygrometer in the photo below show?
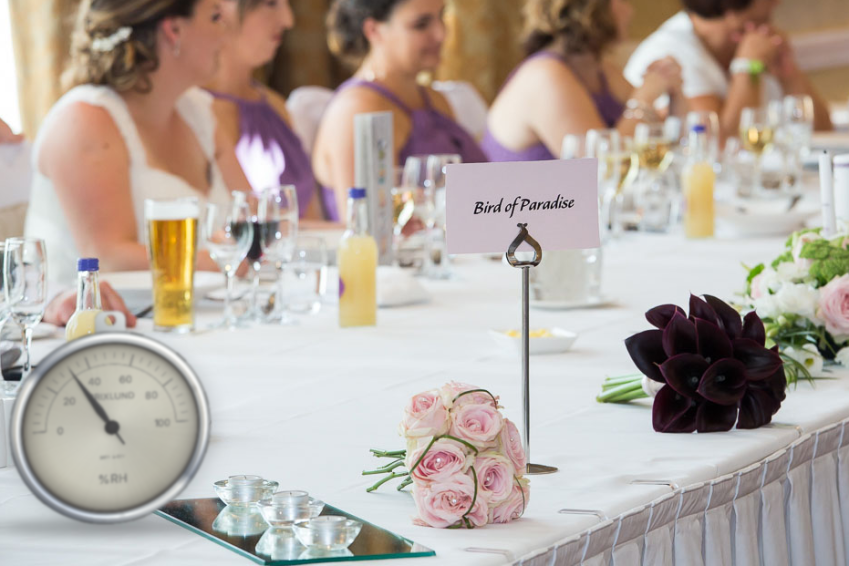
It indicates 32 %
